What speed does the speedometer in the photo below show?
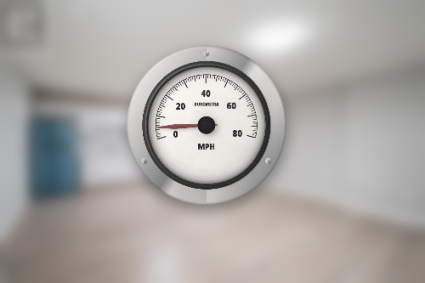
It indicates 5 mph
